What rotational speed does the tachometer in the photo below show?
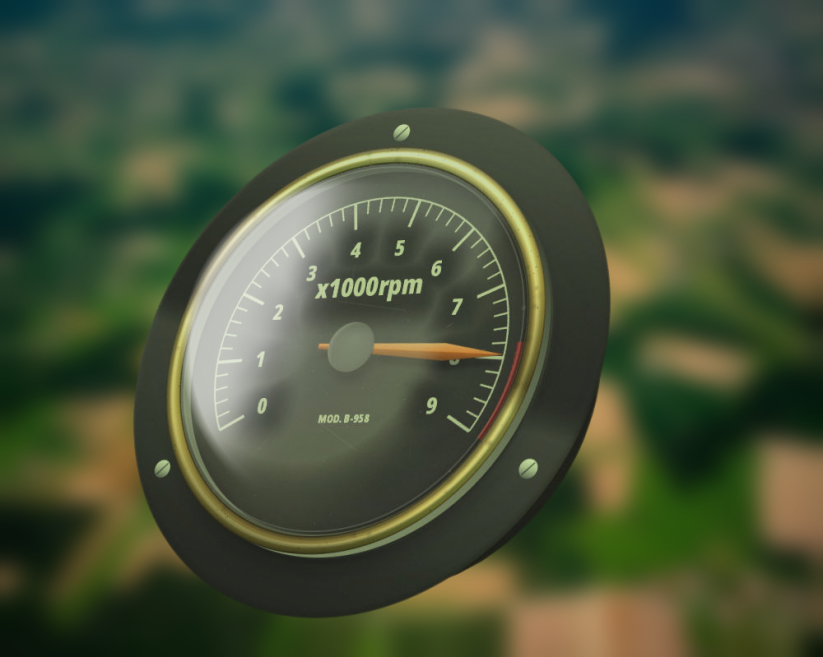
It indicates 8000 rpm
